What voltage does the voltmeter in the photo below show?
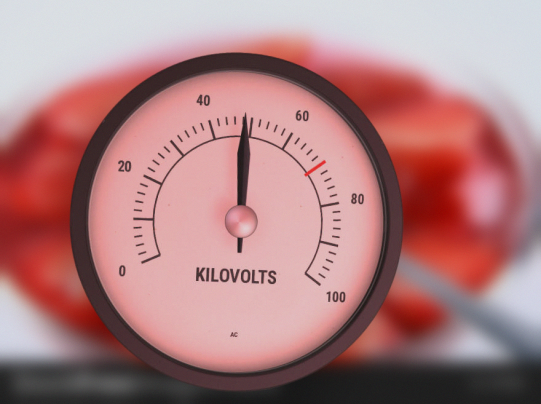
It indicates 48 kV
